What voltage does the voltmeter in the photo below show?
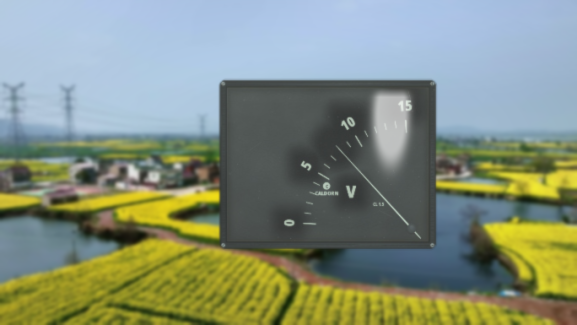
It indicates 8 V
